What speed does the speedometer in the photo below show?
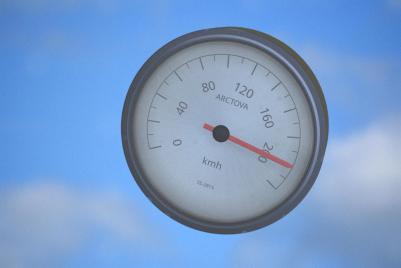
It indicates 200 km/h
